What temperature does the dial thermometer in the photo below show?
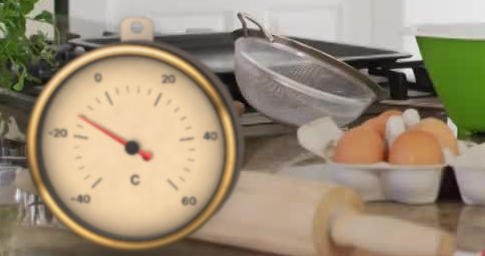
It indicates -12 °C
